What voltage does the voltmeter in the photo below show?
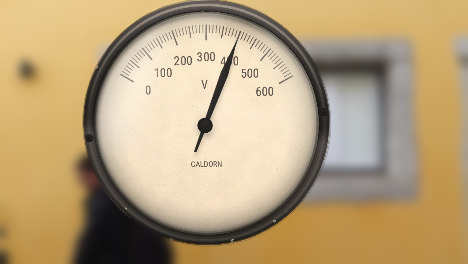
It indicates 400 V
